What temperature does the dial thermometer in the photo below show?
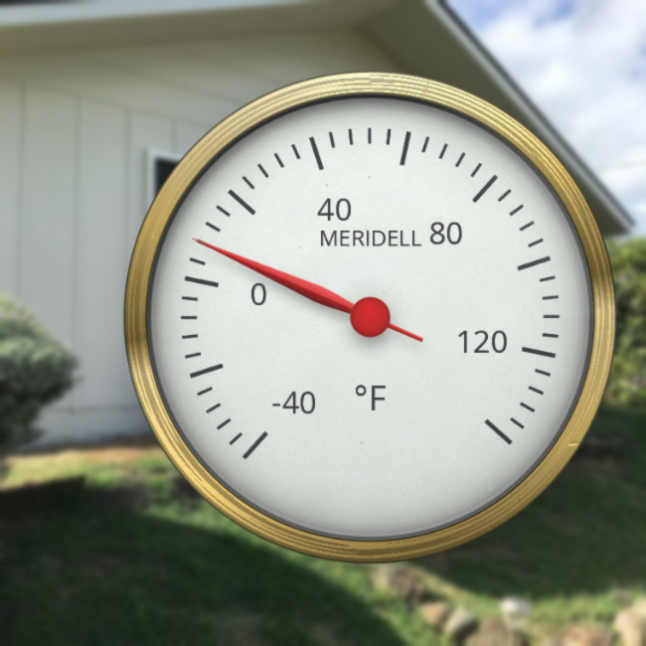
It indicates 8 °F
